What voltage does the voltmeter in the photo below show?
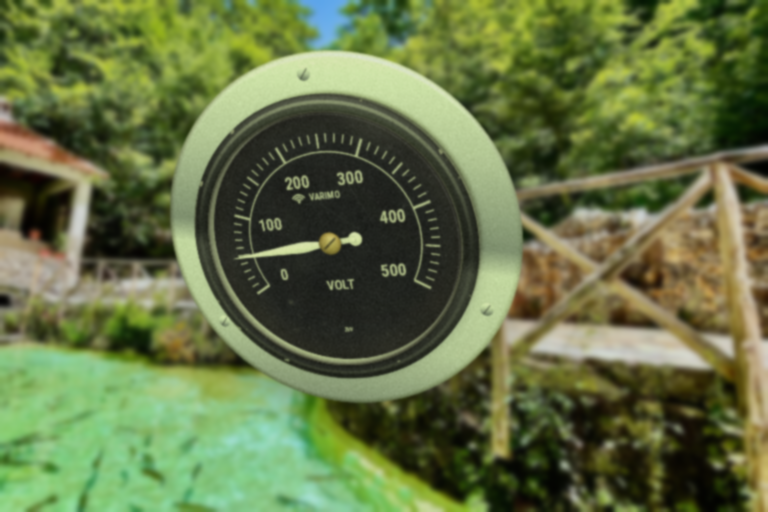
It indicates 50 V
